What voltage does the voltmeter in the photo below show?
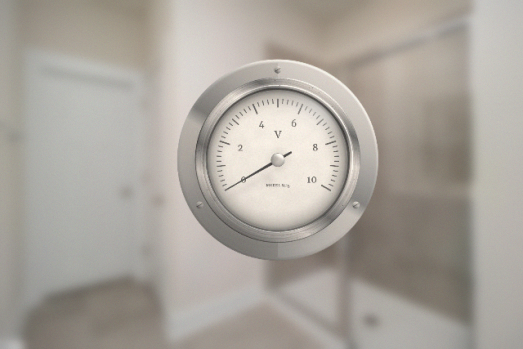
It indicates 0 V
